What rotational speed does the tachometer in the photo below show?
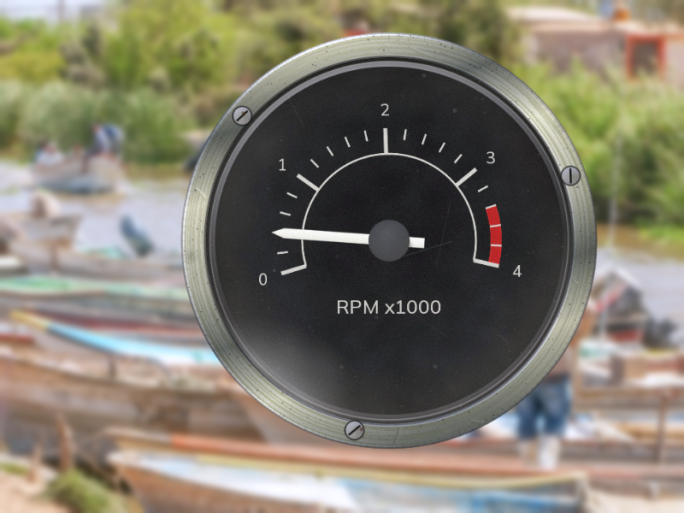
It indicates 400 rpm
